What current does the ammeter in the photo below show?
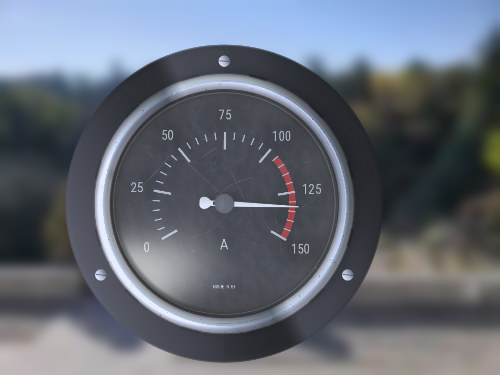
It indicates 132.5 A
